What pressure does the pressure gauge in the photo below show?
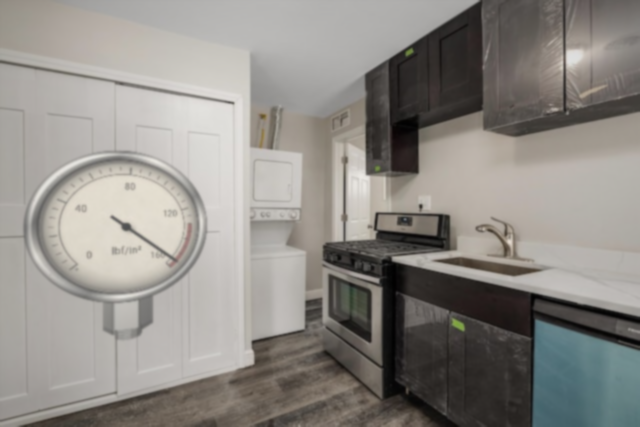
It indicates 155 psi
